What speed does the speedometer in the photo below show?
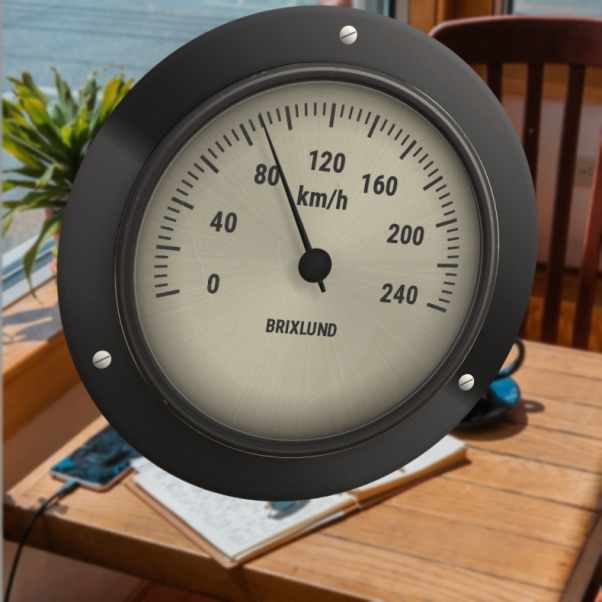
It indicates 88 km/h
